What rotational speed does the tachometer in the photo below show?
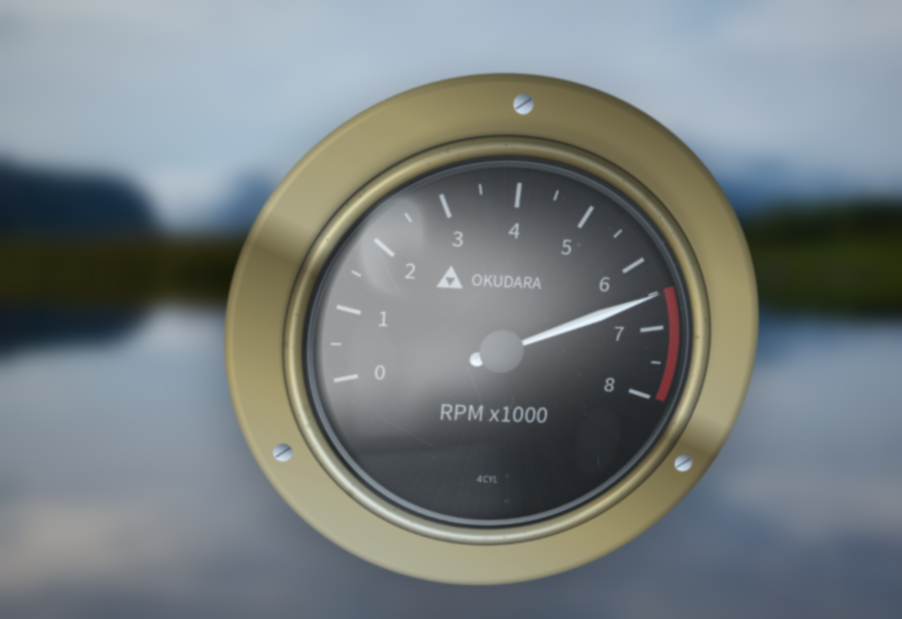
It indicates 6500 rpm
